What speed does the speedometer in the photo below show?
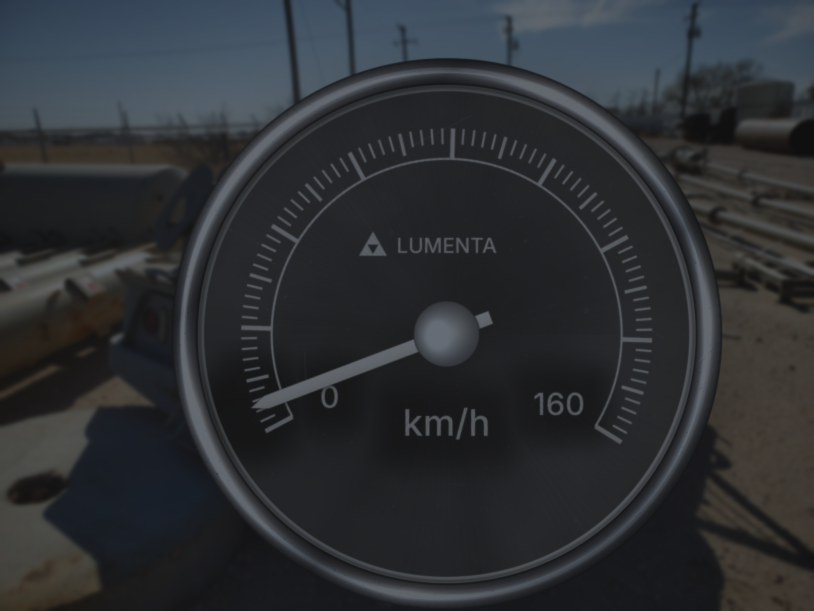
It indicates 5 km/h
